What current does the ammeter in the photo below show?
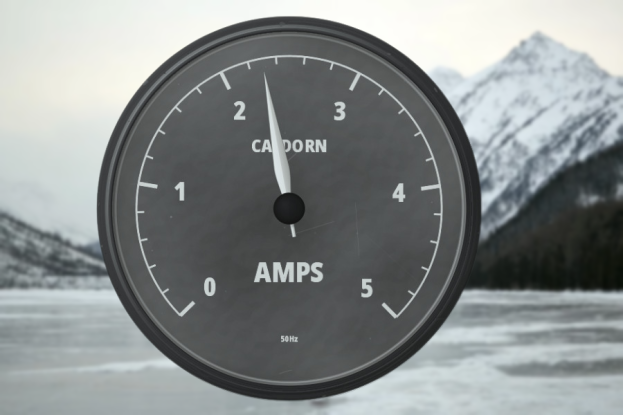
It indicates 2.3 A
